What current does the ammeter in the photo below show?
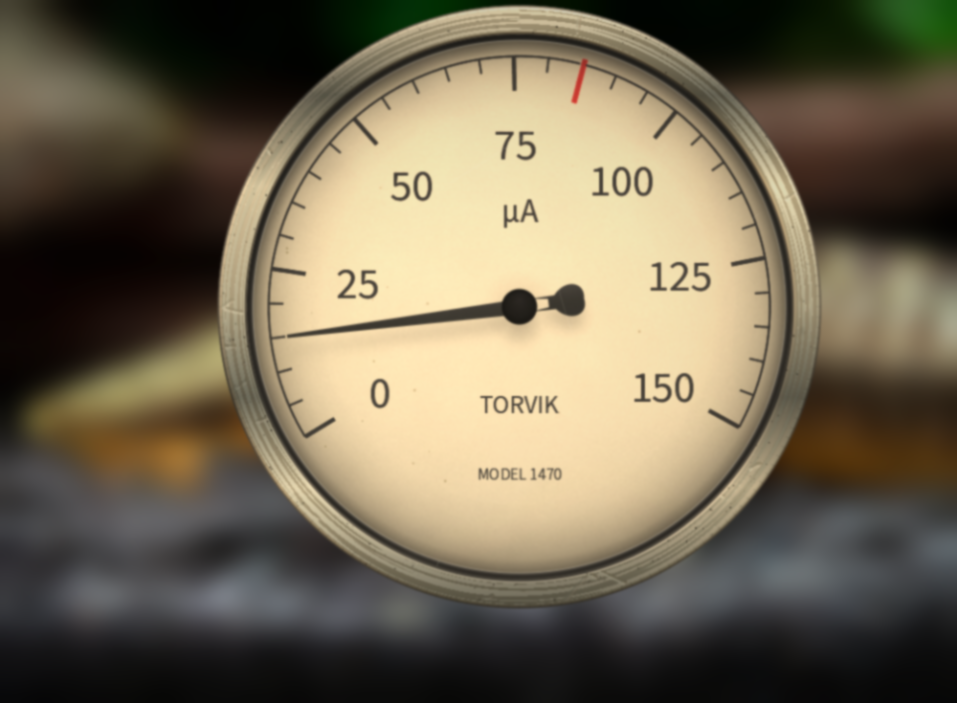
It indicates 15 µA
